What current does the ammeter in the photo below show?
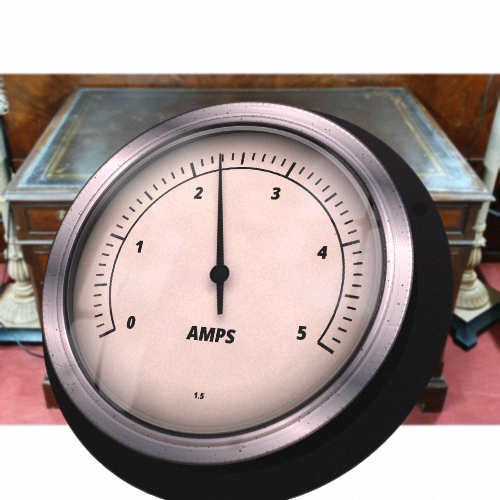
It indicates 2.3 A
